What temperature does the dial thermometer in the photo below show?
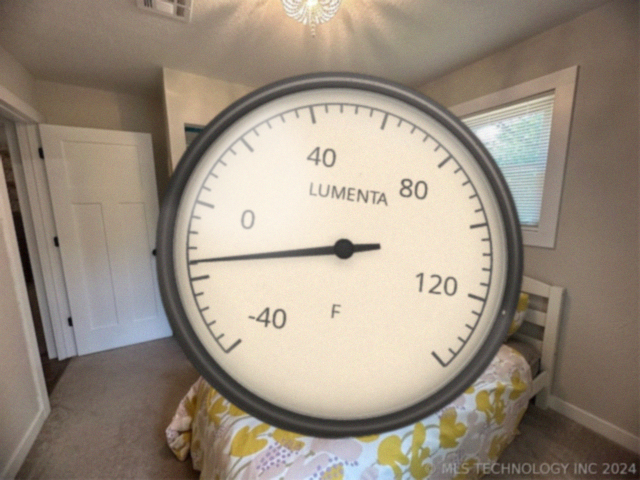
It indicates -16 °F
